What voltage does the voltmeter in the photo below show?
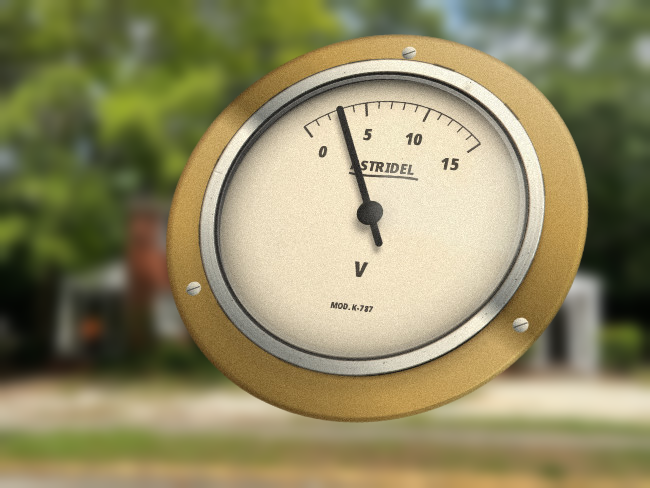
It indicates 3 V
